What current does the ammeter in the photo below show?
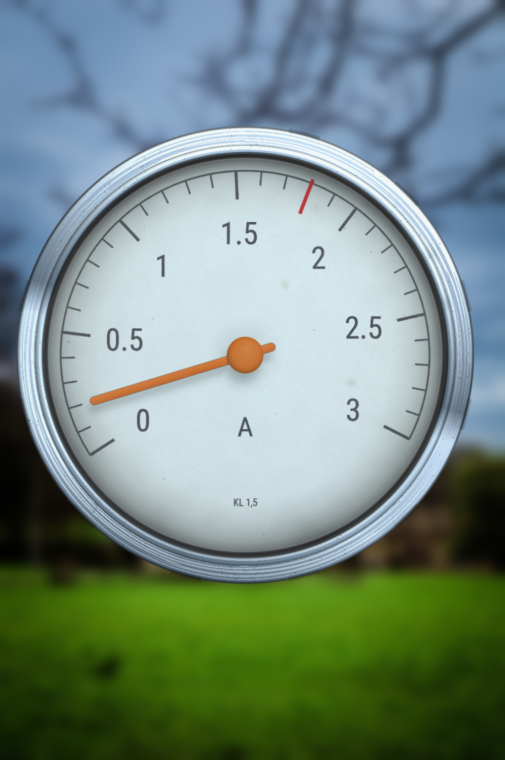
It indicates 0.2 A
